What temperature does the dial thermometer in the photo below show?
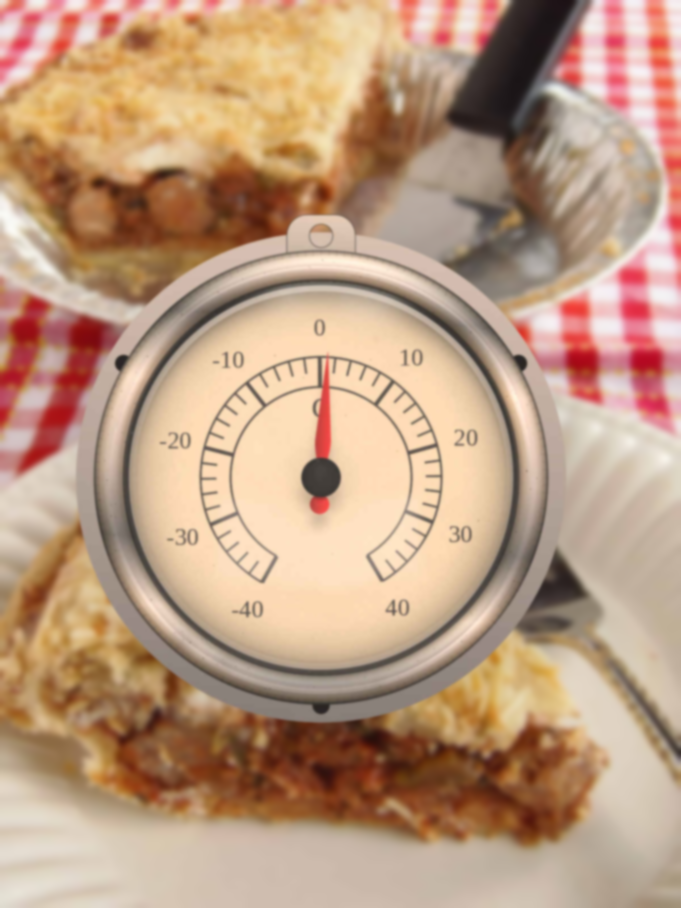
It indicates 1 °C
